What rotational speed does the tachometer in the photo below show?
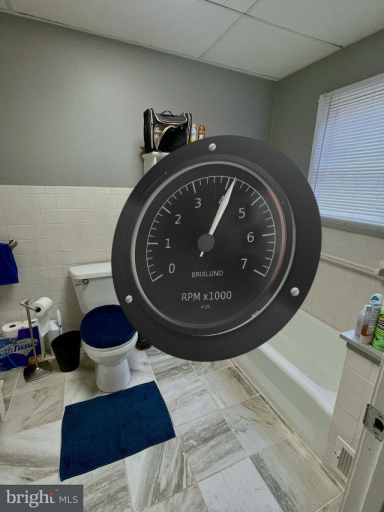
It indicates 4200 rpm
